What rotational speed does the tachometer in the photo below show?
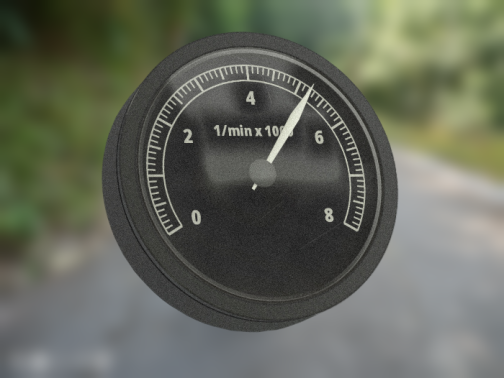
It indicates 5200 rpm
